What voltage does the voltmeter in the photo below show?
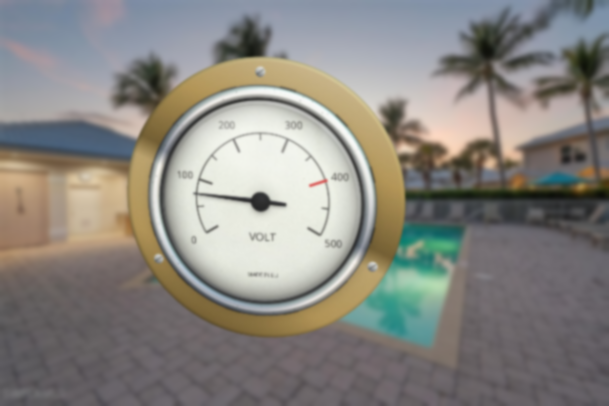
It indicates 75 V
